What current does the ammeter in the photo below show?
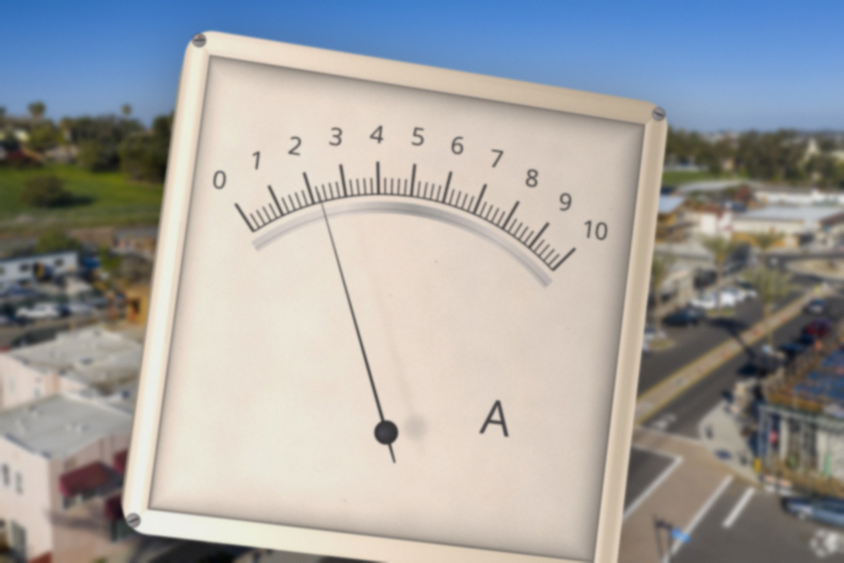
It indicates 2.2 A
